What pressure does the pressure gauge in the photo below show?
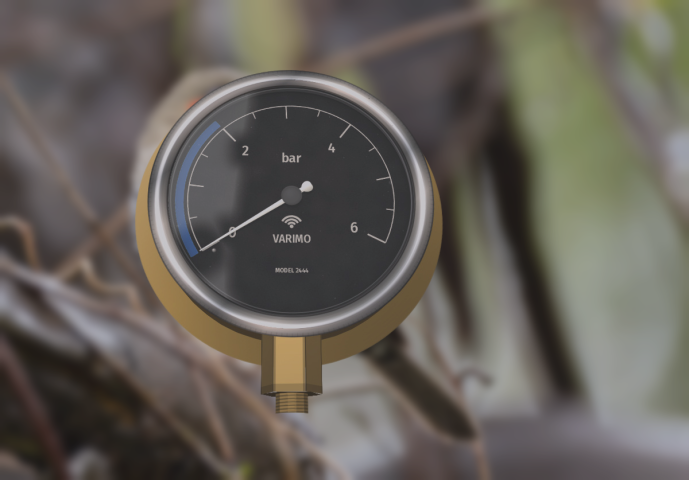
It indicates 0 bar
